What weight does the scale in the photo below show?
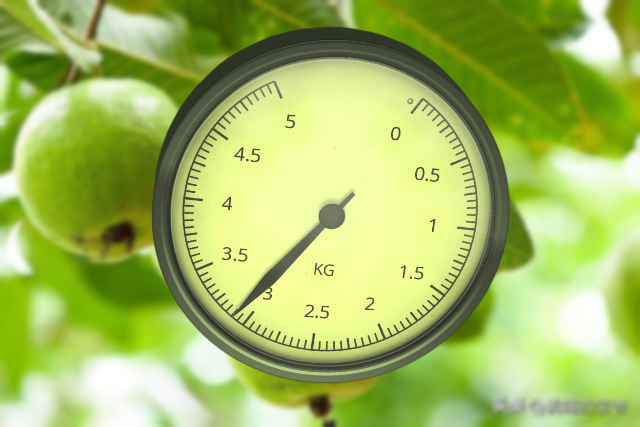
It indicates 3.1 kg
